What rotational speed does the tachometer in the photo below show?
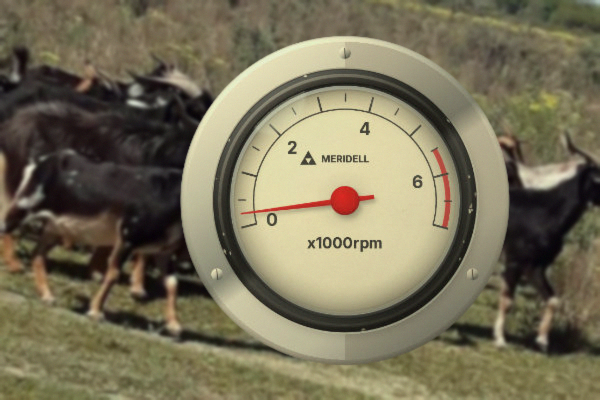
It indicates 250 rpm
